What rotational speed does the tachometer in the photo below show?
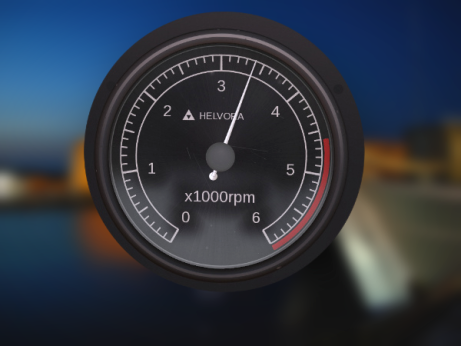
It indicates 3400 rpm
